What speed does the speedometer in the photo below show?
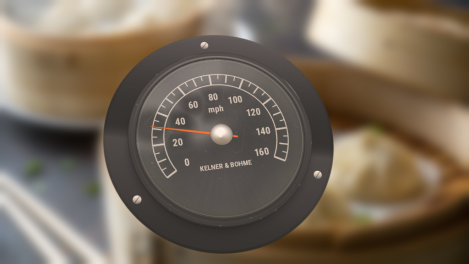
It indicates 30 mph
